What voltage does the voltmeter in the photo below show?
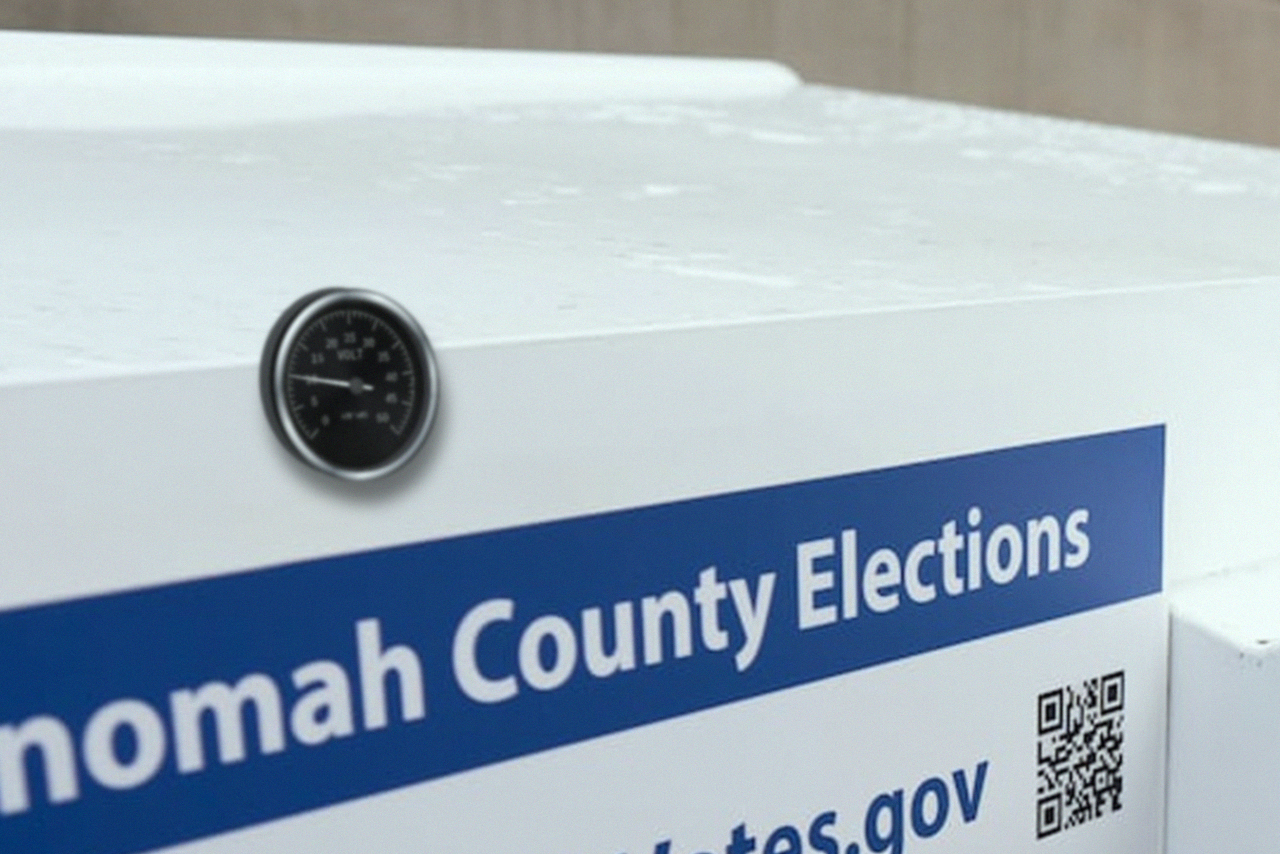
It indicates 10 V
